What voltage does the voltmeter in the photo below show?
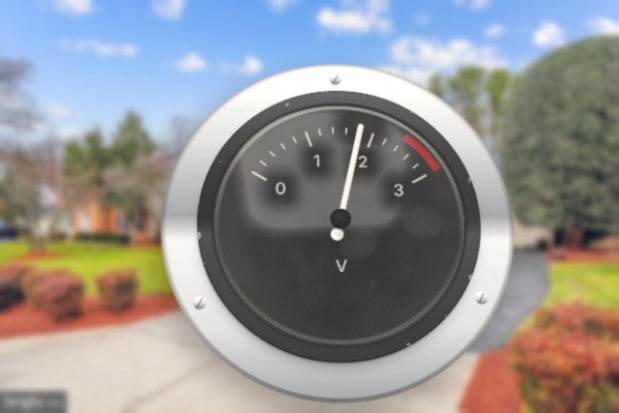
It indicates 1.8 V
